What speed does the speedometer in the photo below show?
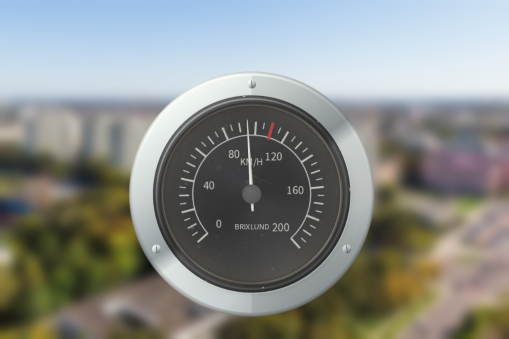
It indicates 95 km/h
